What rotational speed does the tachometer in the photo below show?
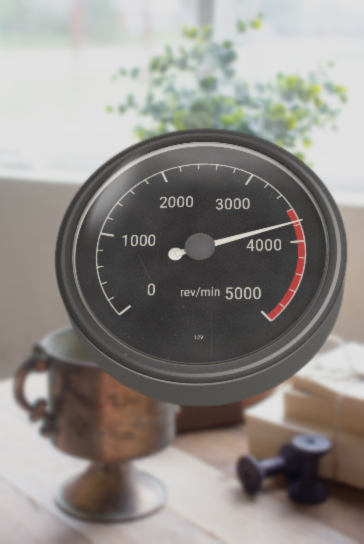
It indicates 3800 rpm
